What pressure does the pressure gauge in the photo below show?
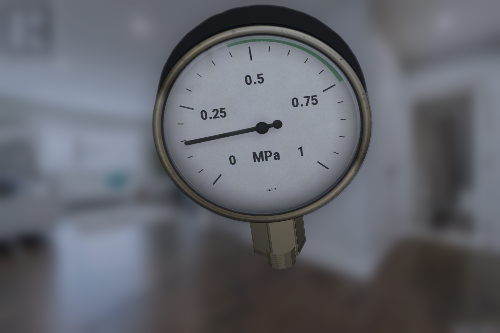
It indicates 0.15 MPa
